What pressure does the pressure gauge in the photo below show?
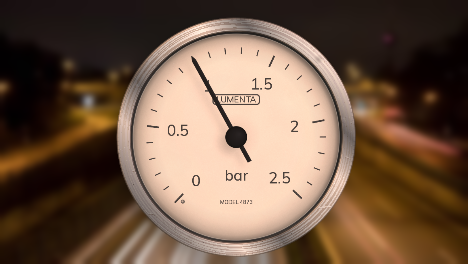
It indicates 1 bar
